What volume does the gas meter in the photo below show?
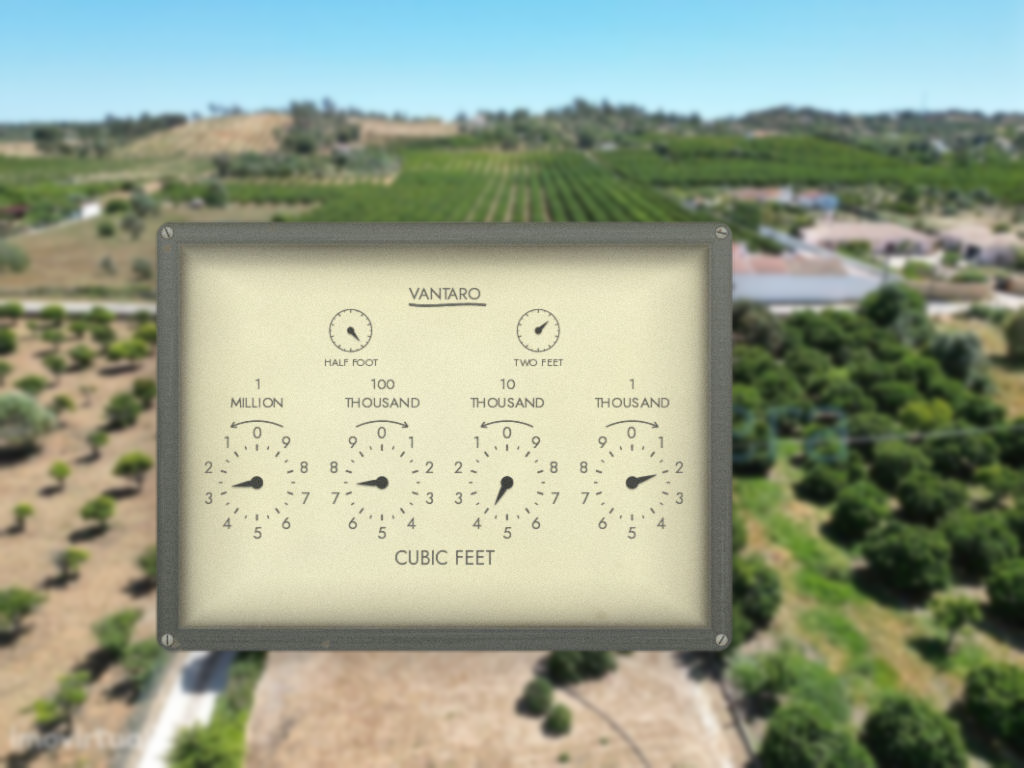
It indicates 274200 ft³
